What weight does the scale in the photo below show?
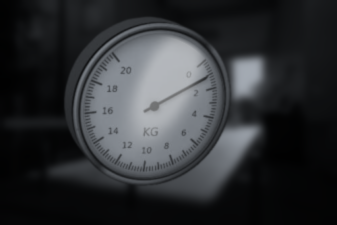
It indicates 1 kg
